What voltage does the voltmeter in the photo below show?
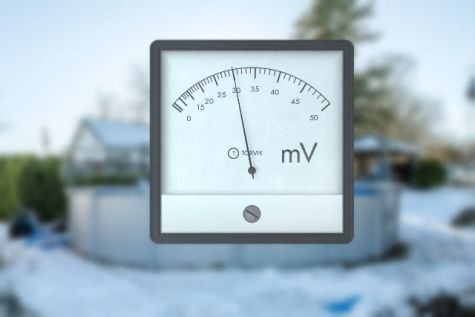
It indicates 30 mV
